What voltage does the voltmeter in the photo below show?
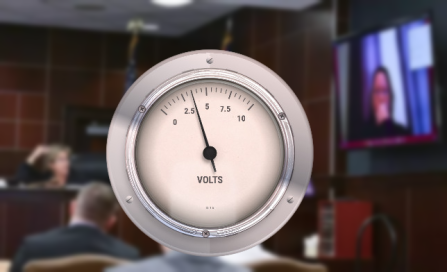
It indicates 3.5 V
